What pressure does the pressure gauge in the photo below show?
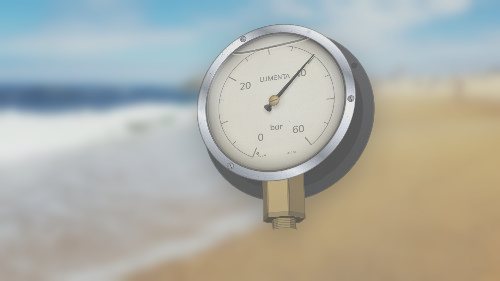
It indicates 40 bar
